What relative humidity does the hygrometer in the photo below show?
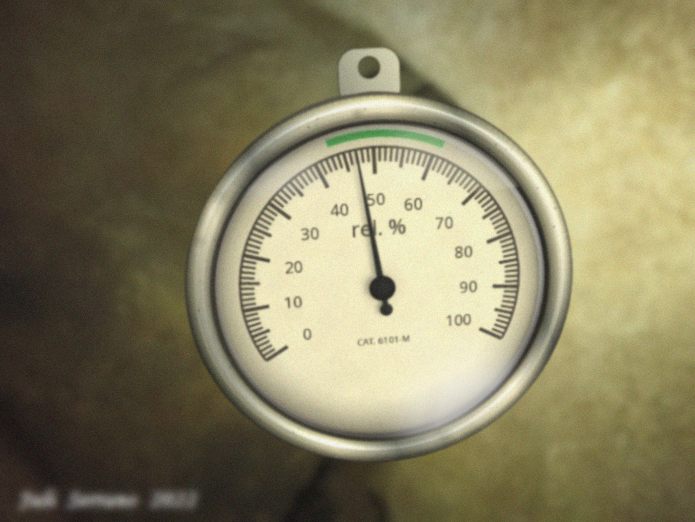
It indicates 47 %
